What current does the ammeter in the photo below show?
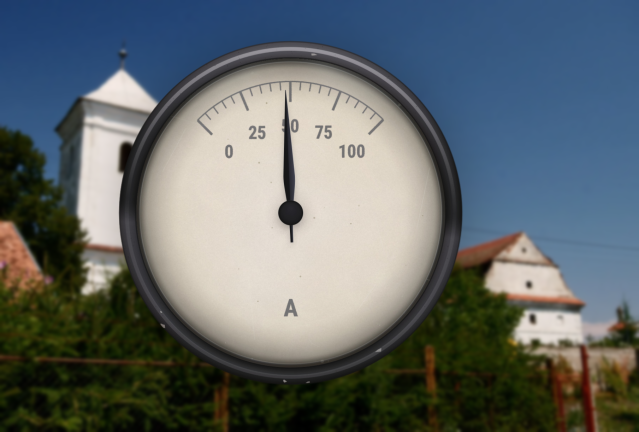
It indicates 47.5 A
